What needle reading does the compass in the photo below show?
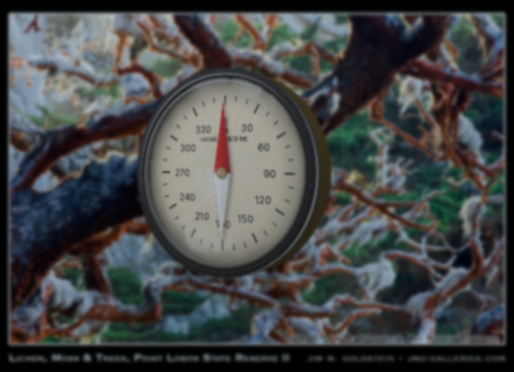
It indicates 0 °
